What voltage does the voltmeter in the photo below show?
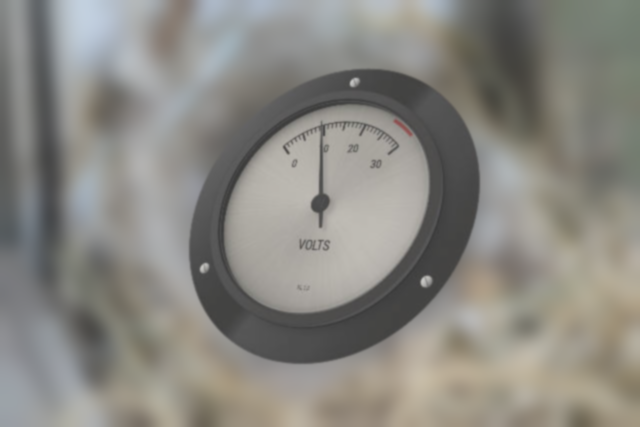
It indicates 10 V
